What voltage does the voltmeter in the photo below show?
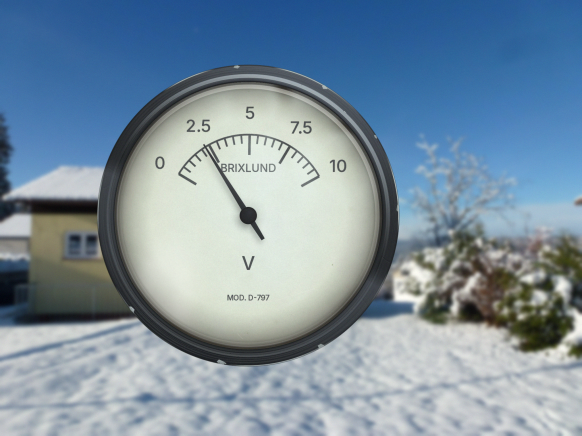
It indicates 2.25 V
